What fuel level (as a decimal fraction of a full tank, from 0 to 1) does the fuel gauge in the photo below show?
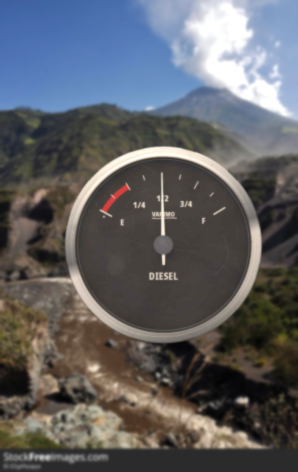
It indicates 0.5
